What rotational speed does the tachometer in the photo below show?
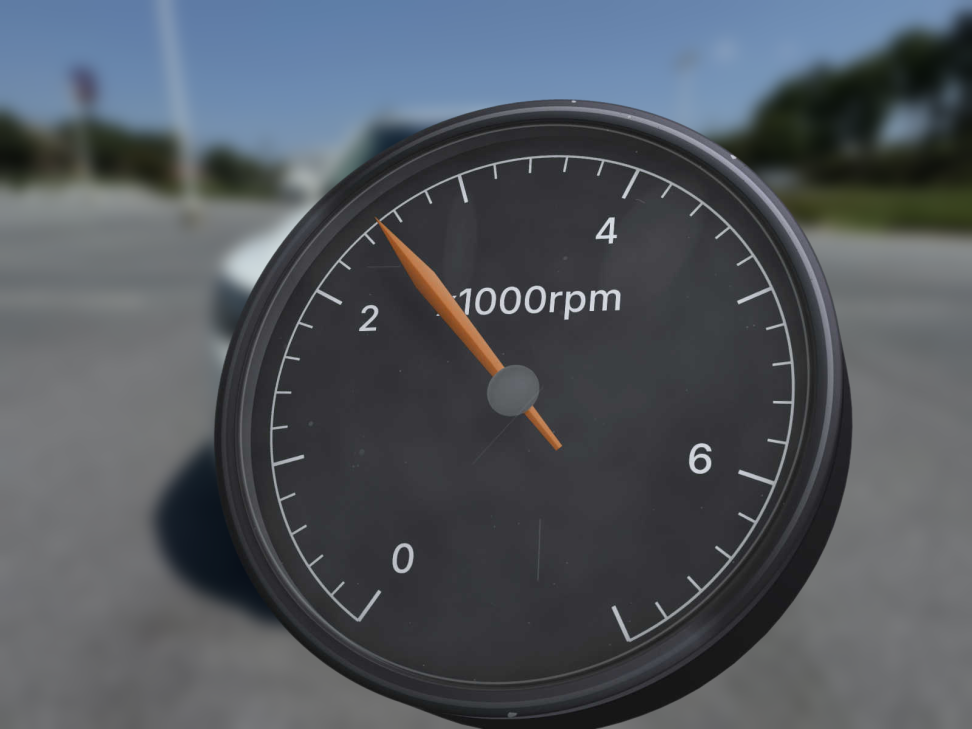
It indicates 2500 rpm
